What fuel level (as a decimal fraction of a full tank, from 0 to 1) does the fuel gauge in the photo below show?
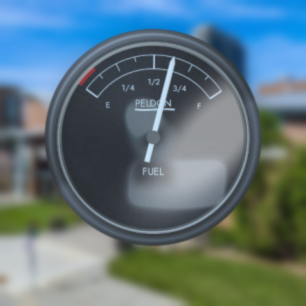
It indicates 0.625
